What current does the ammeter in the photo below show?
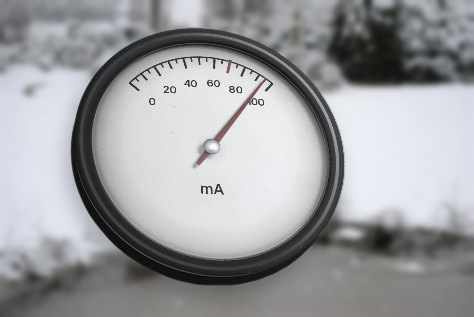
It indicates 95 mA
